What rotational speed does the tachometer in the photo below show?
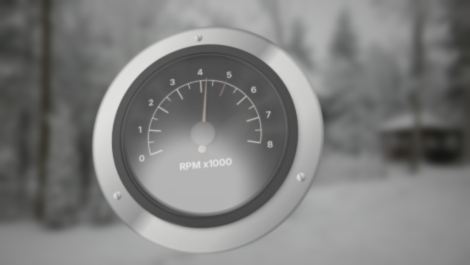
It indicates 4250 rpm
